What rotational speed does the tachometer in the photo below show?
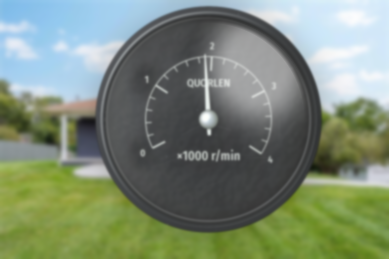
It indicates 1900 rpm
